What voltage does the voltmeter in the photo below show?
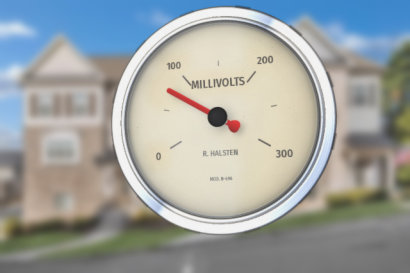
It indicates 75 mV
